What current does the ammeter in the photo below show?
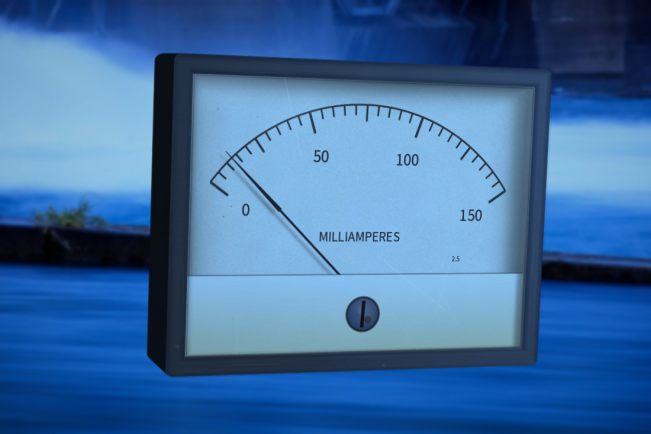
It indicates 12.5 mA
